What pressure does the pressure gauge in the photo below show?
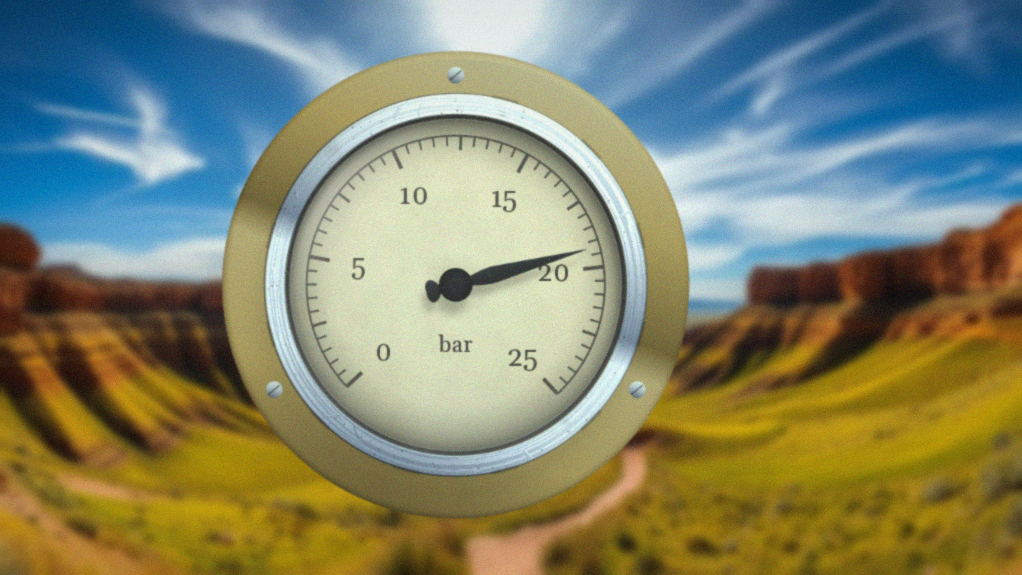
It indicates 19.25 bar
